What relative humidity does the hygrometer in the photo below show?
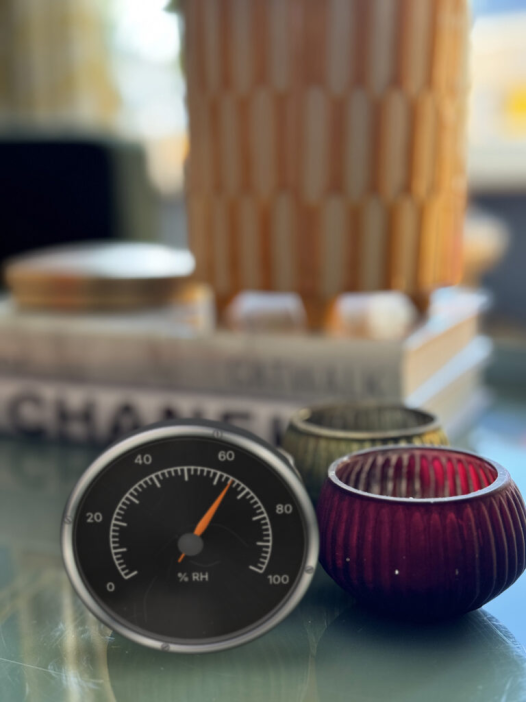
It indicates 64 %
